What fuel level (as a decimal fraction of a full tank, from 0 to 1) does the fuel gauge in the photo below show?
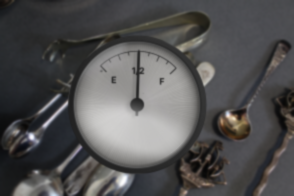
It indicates 0.5
